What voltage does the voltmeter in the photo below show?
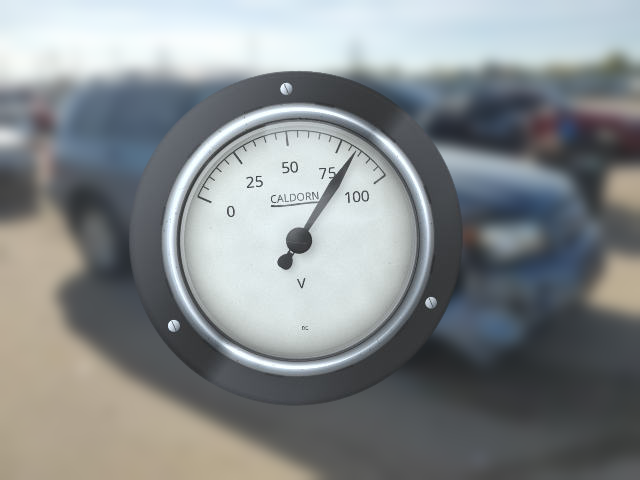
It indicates 82.5 V
